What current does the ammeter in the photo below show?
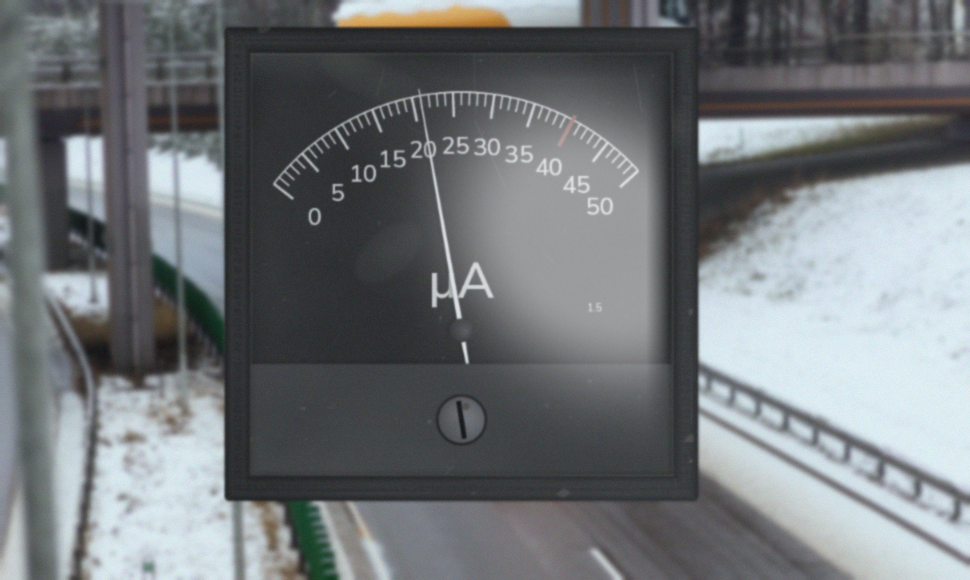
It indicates 21 µA
